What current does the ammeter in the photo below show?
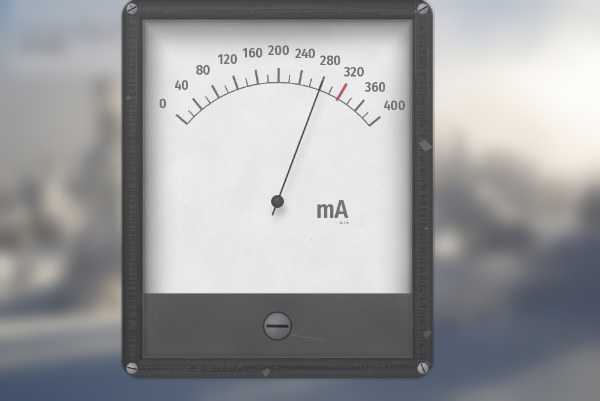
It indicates 280 mA
